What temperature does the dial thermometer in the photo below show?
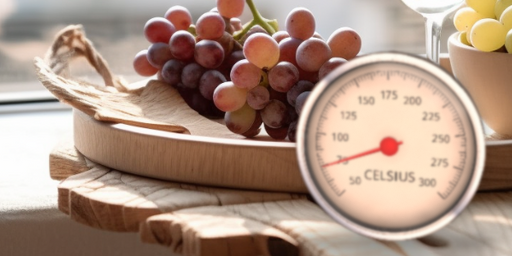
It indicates 75 °C
